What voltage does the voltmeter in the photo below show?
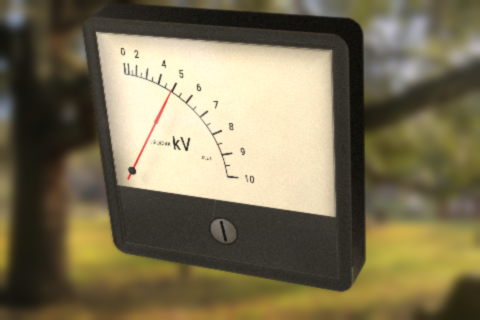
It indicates 5 kV
